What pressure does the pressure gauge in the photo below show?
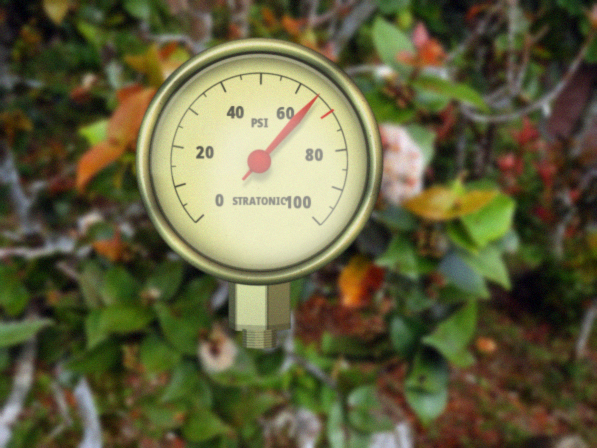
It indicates 65 psi
